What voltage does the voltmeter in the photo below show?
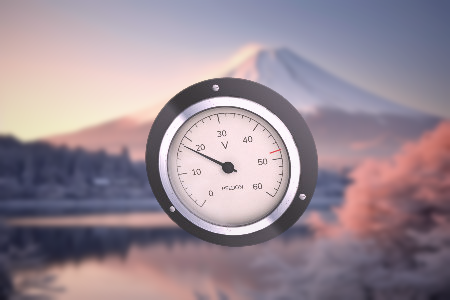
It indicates 18 V
